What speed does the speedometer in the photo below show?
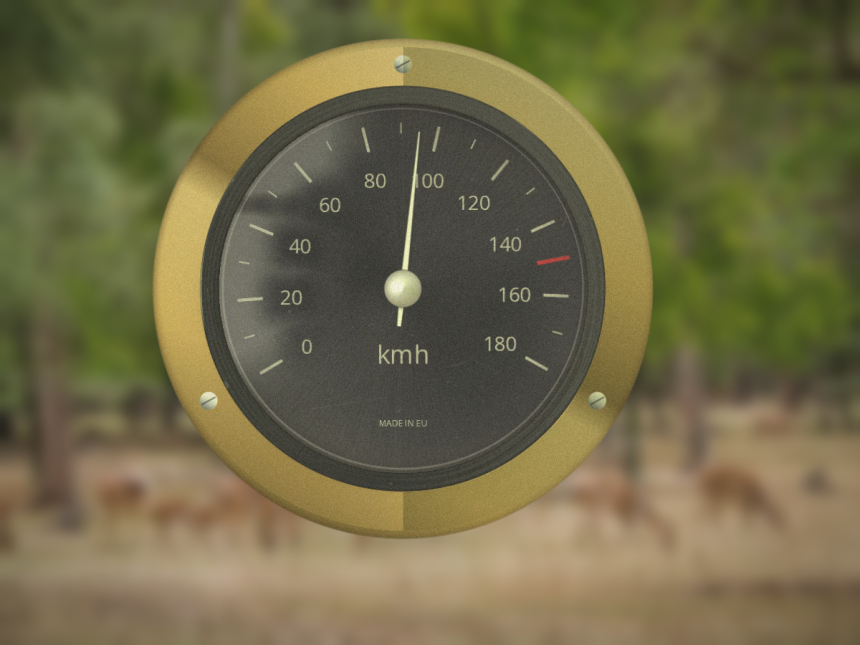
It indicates 95 km/h
